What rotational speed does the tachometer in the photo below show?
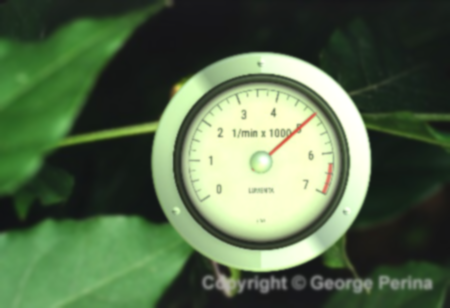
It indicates 5000 rpm
